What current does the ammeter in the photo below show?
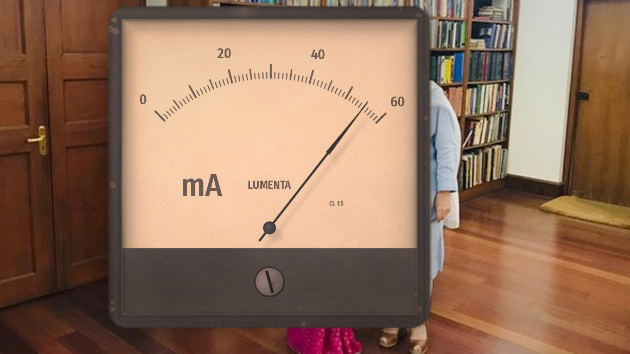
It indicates 55 mA
